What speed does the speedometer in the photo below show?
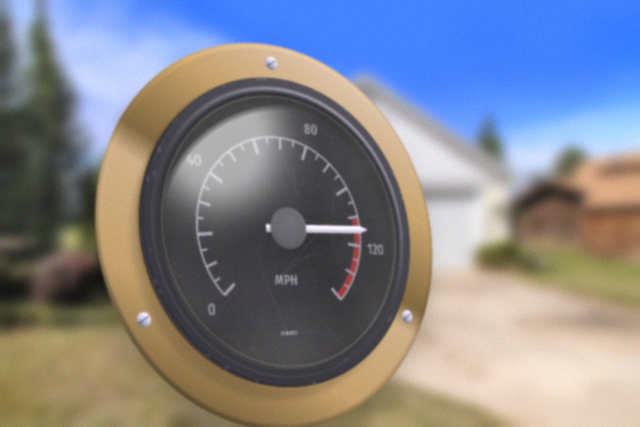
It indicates 115 mph
